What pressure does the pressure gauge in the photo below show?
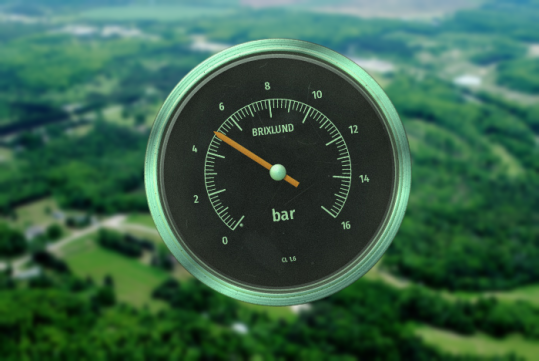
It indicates 5 bar
